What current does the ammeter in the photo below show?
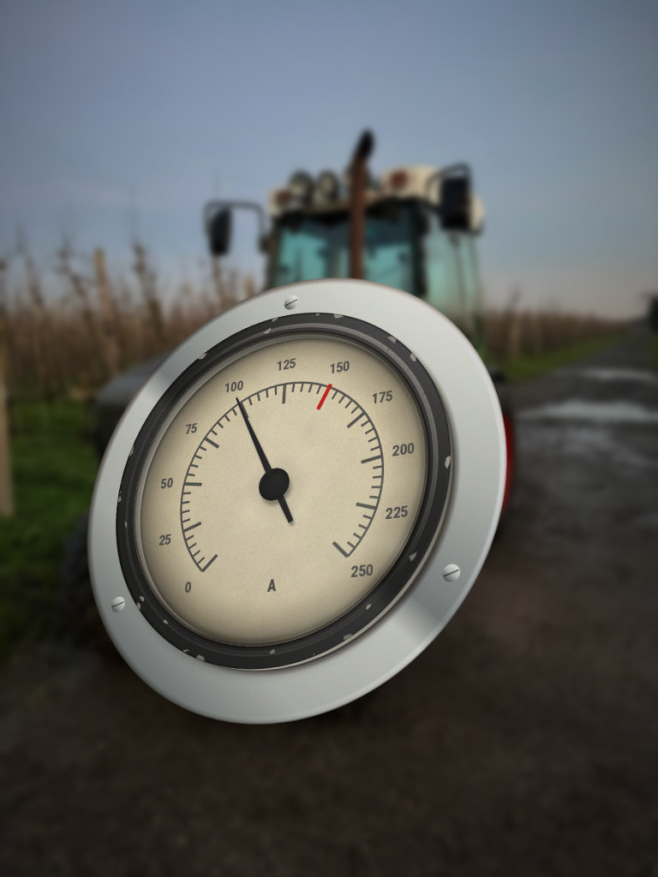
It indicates 100 A
